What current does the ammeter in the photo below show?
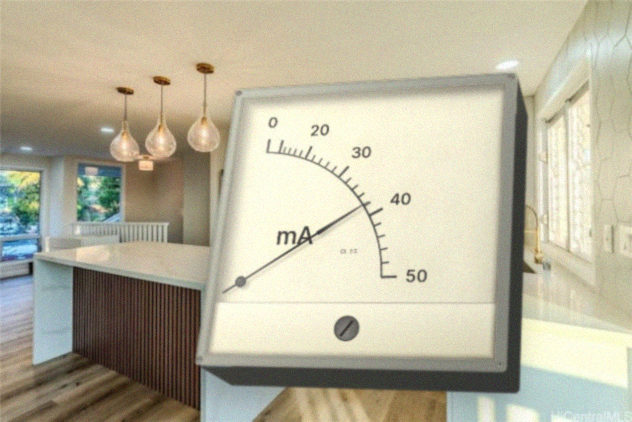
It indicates 38 mA
